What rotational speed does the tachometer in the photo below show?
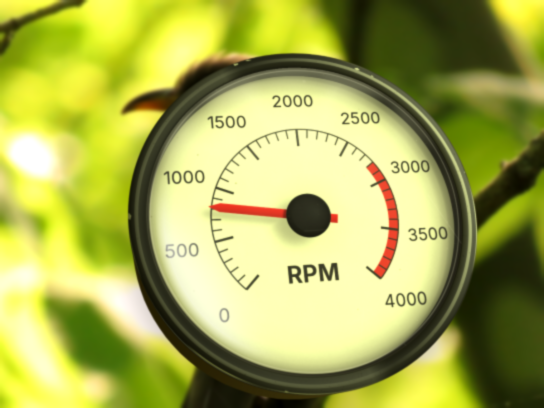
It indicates 800 rpm
